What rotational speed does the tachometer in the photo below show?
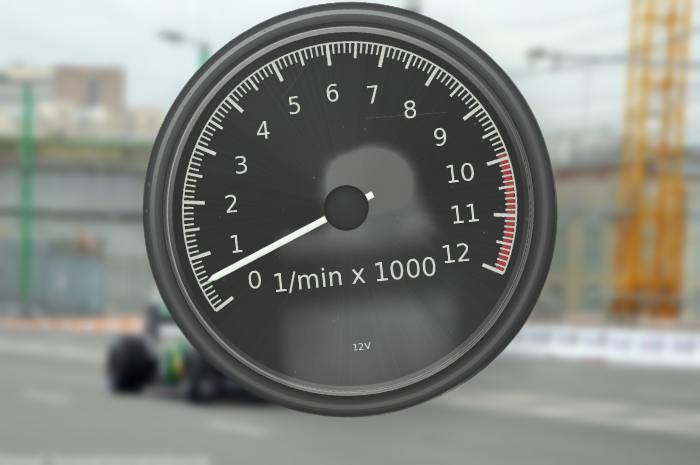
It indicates 500 rpm
